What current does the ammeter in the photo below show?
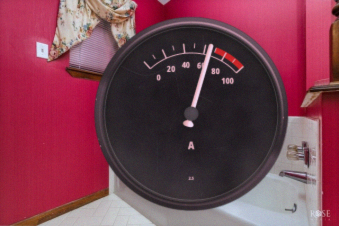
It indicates 65 A
